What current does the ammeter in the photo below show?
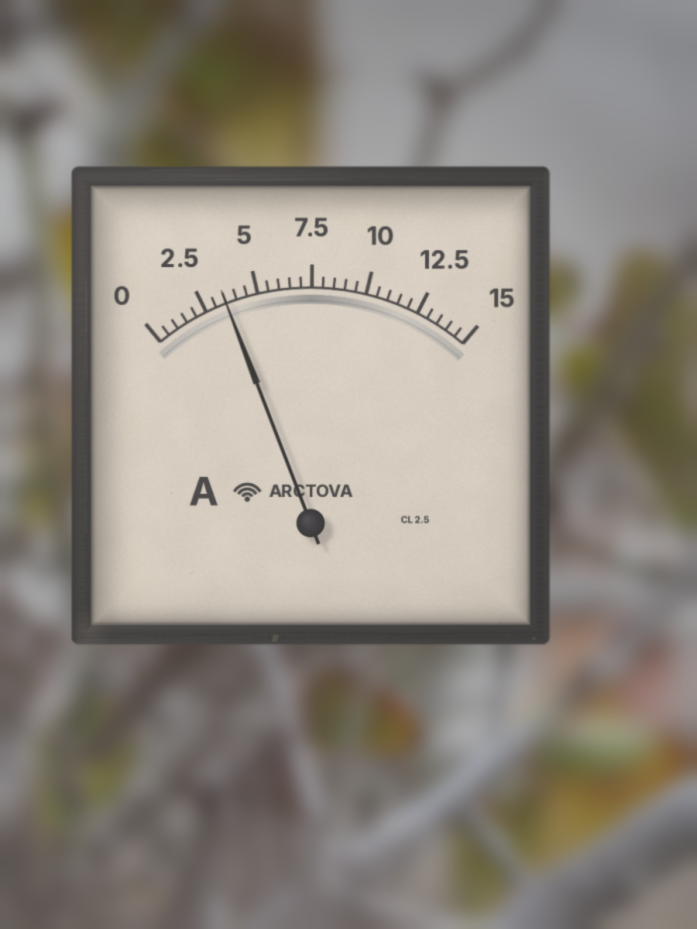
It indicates 3.5 A
